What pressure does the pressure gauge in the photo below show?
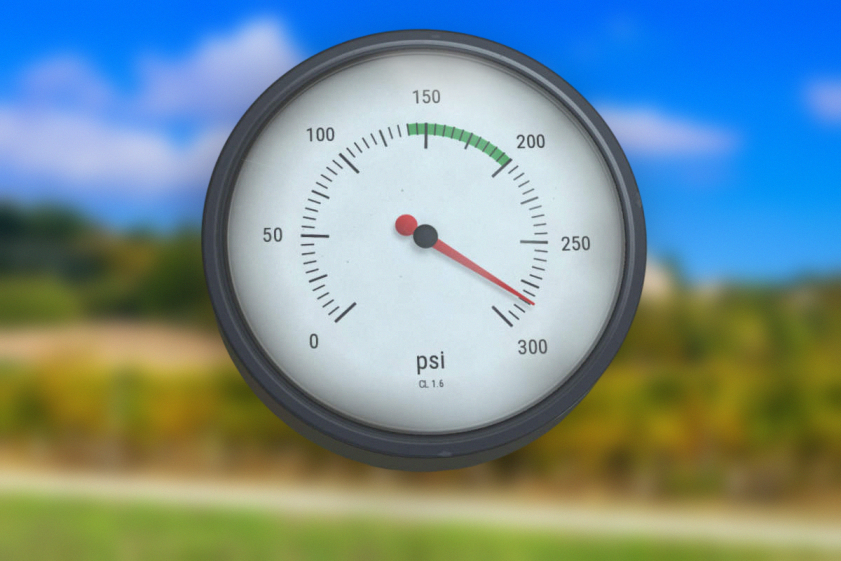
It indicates 285 psi
